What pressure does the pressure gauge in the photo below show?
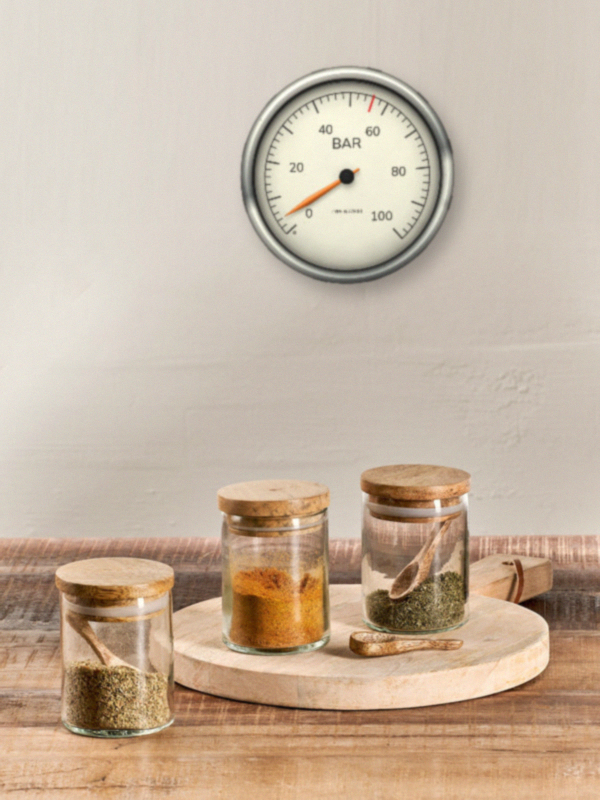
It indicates 4 bar
